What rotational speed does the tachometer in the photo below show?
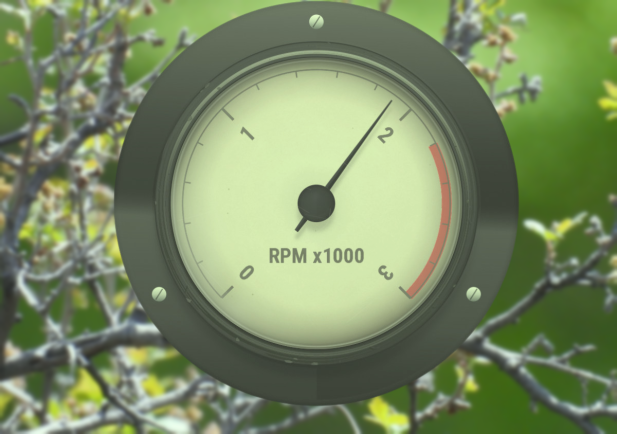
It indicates 1900 rpm
